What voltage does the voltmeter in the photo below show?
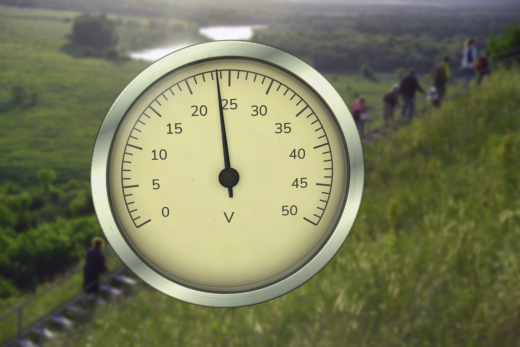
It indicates 23.5 V
